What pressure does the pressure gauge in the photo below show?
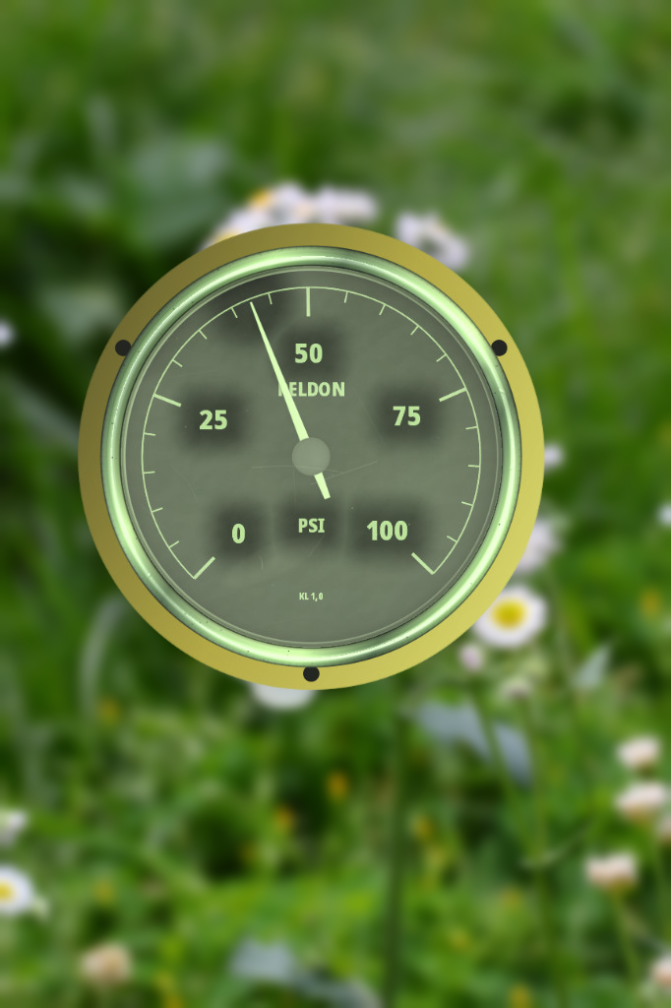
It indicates 42.5 psi
